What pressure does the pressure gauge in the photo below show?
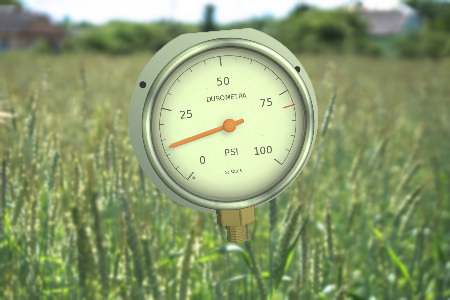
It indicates 12.5 psi
